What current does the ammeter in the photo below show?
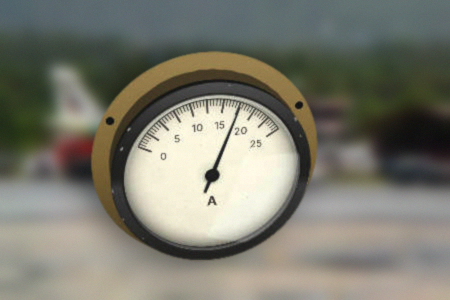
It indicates 17.5 A
